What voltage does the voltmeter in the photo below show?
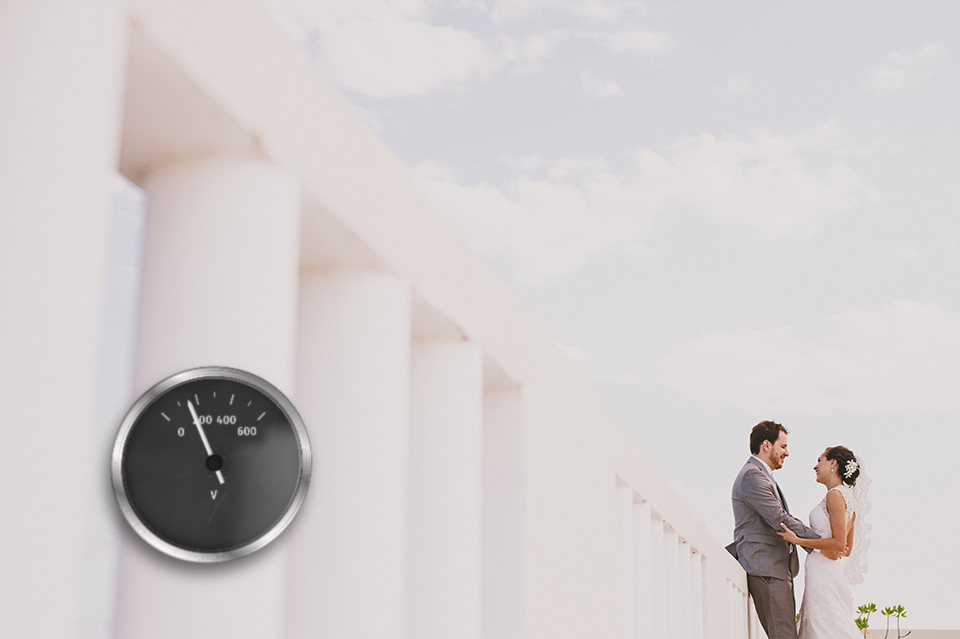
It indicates 150 V
